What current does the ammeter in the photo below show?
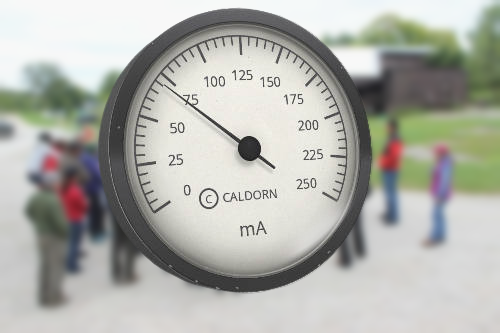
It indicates 70 mA
